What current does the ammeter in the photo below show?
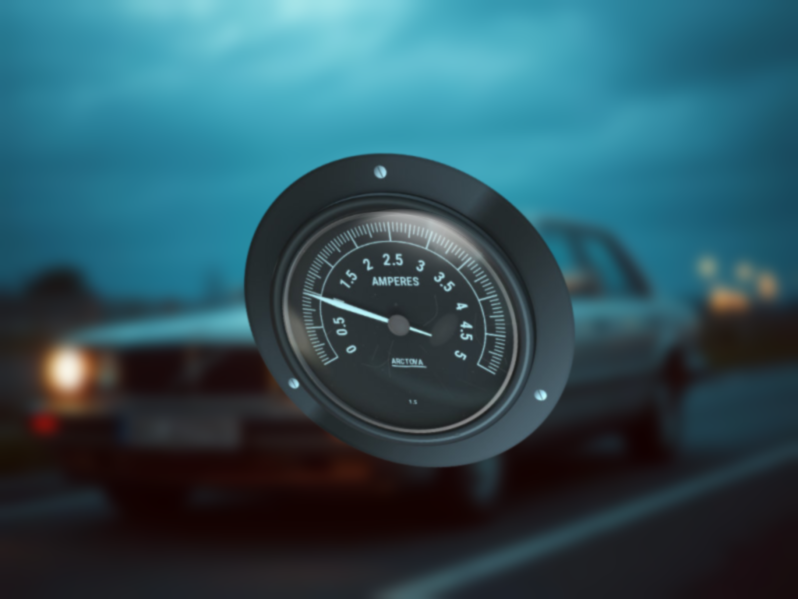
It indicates 1 A
